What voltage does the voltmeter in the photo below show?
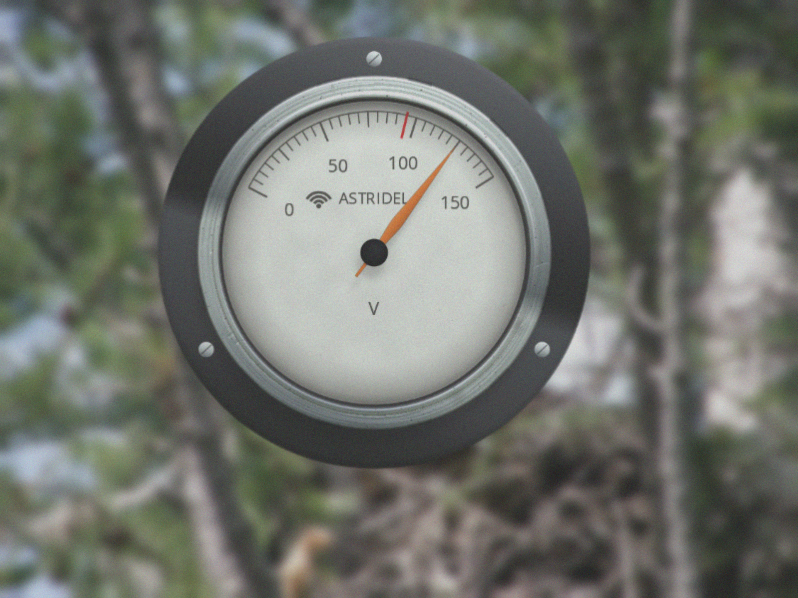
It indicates 125 V
